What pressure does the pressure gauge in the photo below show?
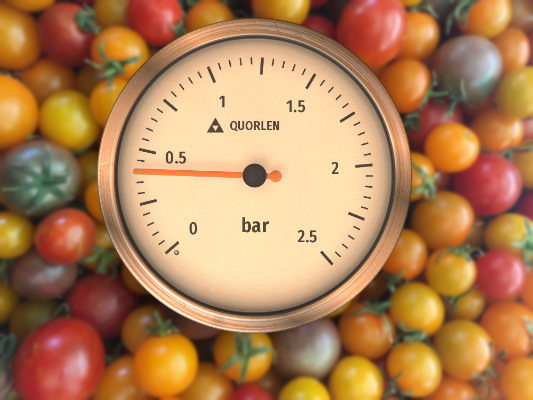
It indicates 0.4 bar
